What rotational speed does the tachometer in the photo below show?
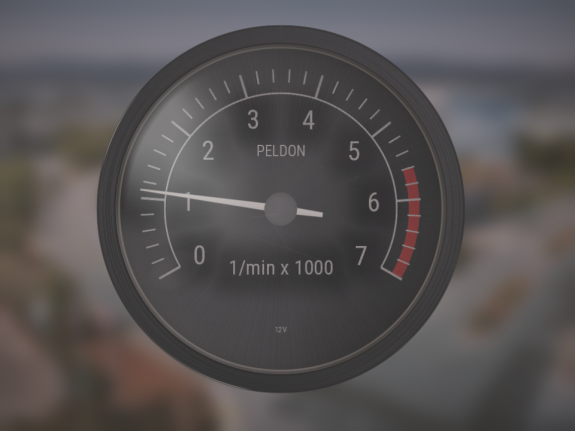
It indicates 1100 rpm
